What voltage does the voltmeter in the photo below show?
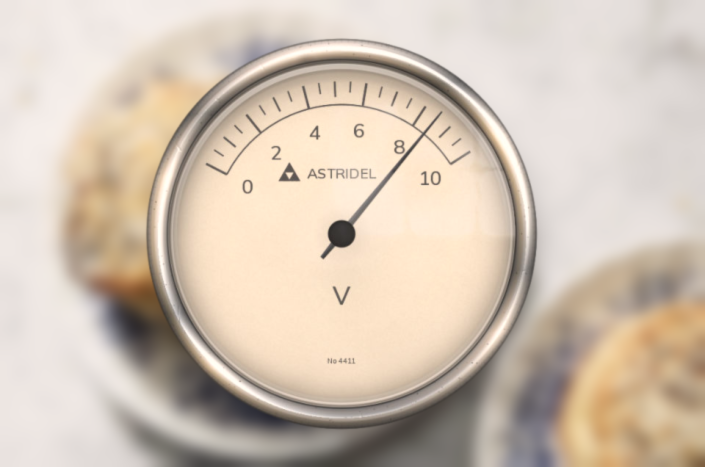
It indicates 8.5 V
